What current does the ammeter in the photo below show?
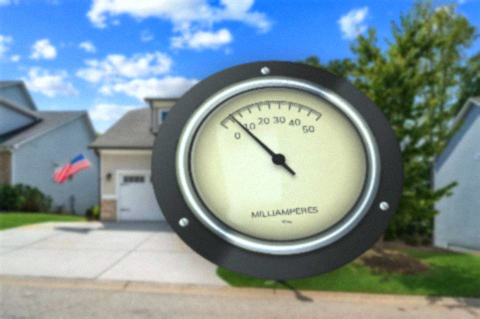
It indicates 5 mA
